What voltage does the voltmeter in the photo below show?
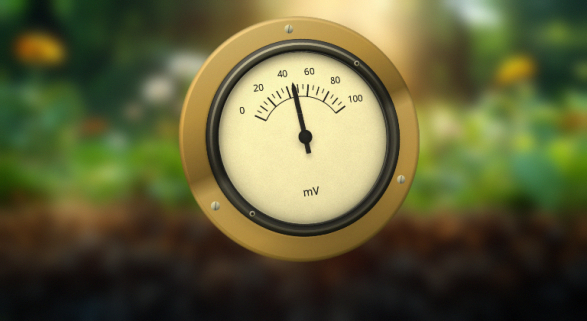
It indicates 45 mV
